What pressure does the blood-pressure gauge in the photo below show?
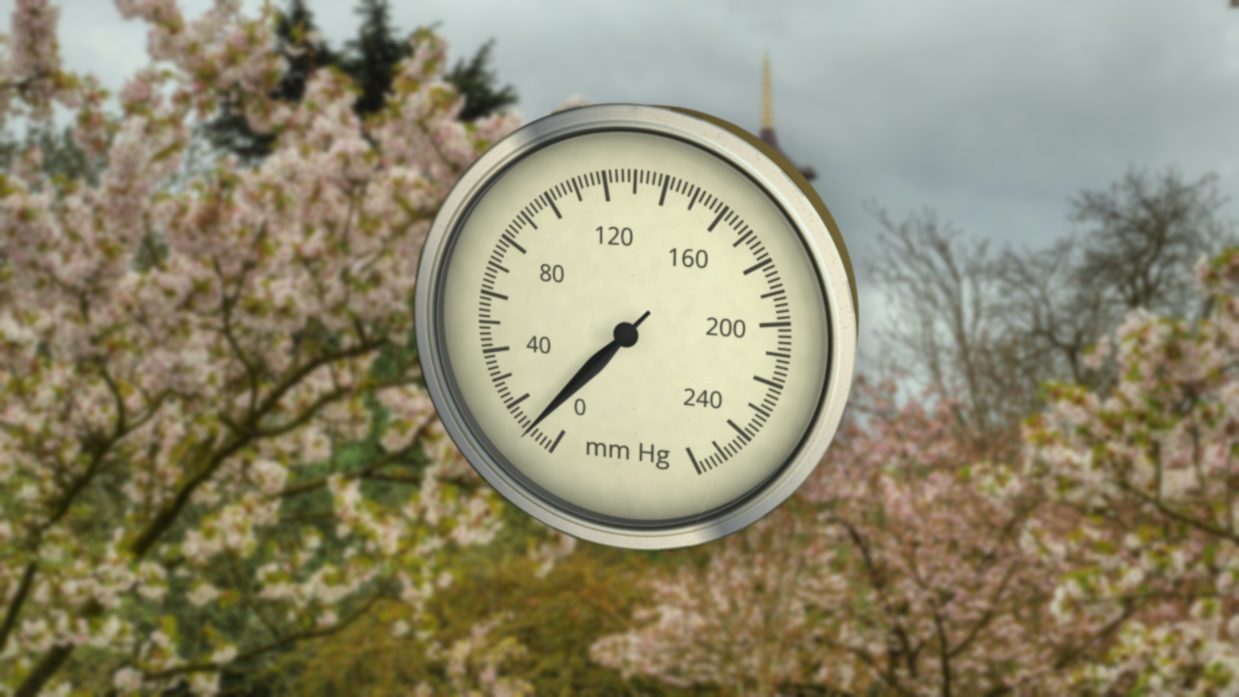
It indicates 10 mmHg
